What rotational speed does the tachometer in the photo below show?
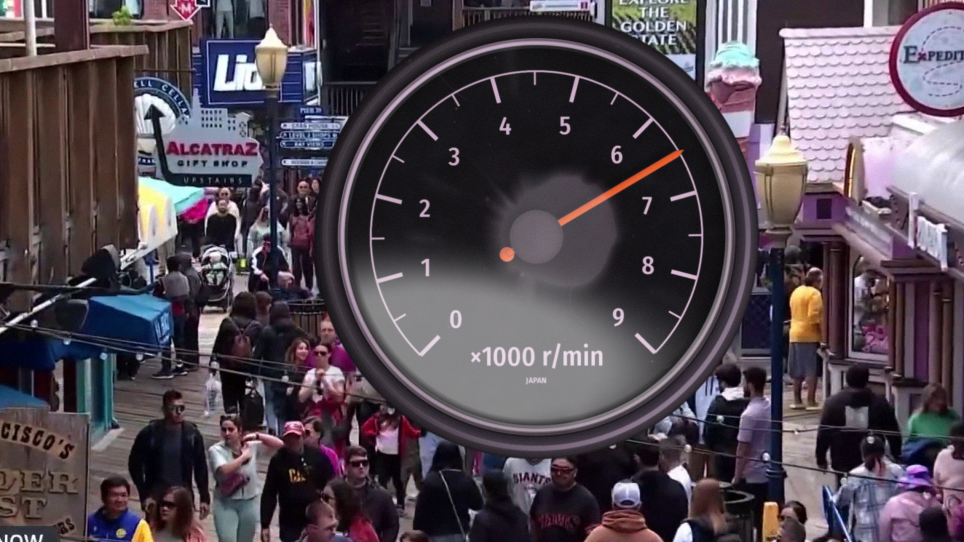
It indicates 6500 rpm
